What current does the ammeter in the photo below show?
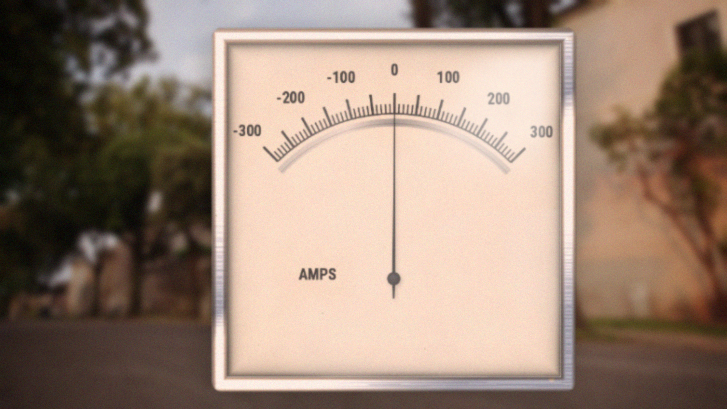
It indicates 0 A
